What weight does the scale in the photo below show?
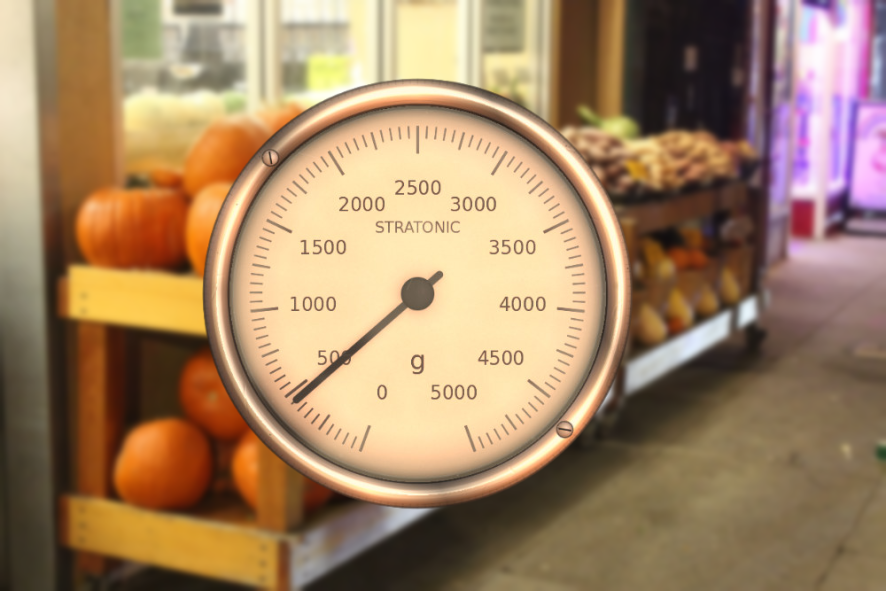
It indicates 450 g
